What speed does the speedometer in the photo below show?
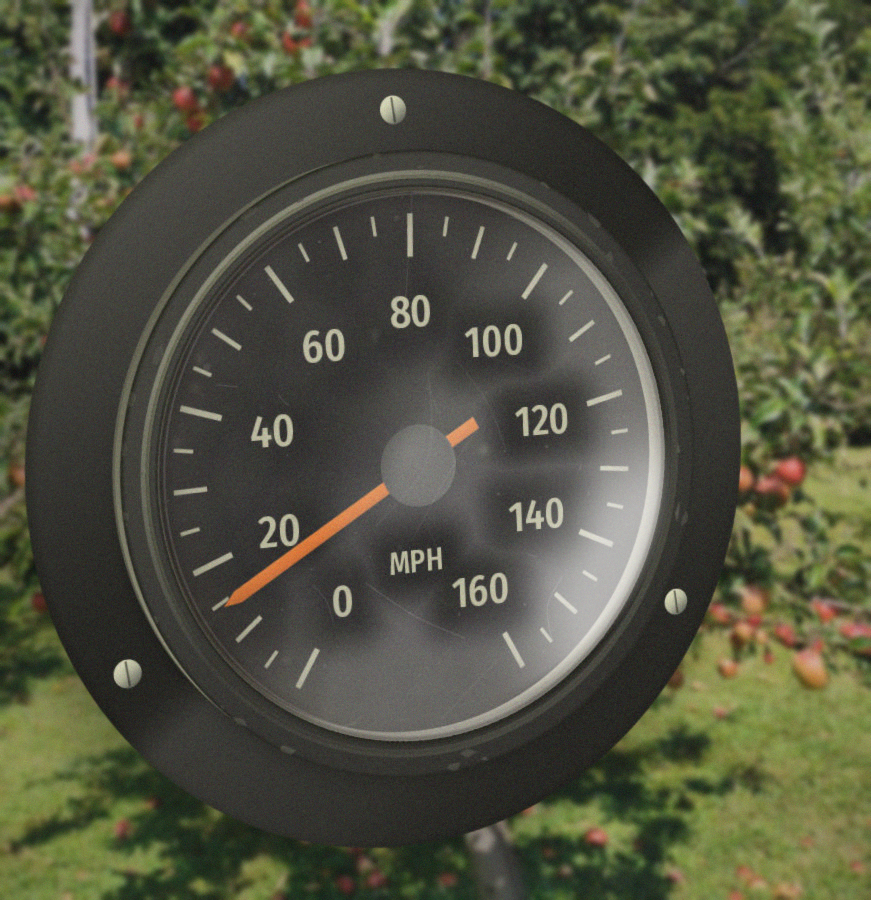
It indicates 15 mph
